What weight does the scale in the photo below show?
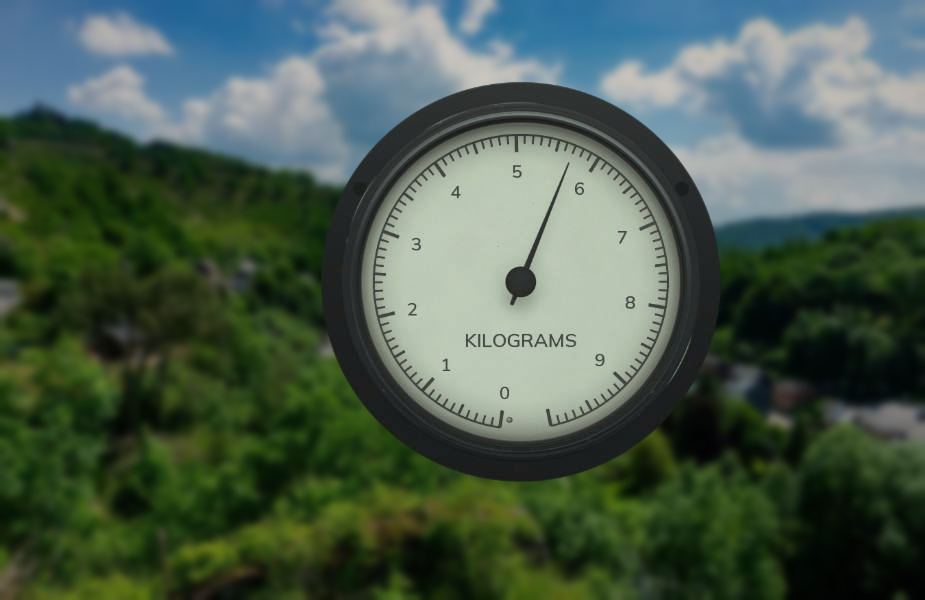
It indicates 5.7 kg
